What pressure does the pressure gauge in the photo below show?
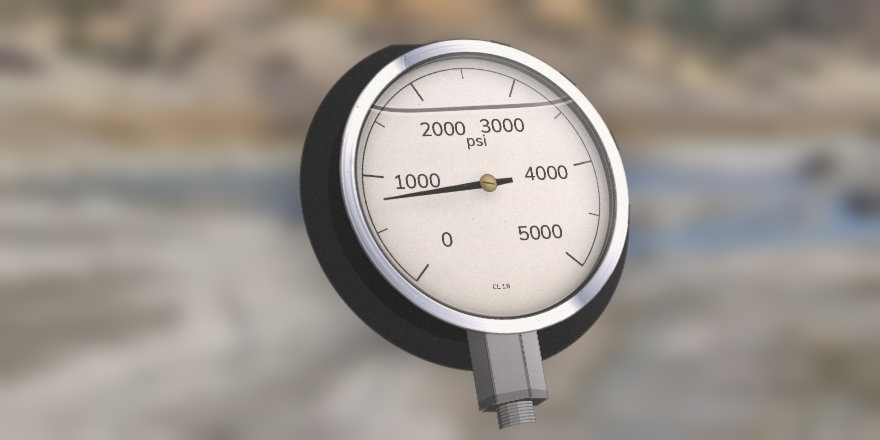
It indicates 750 psi
